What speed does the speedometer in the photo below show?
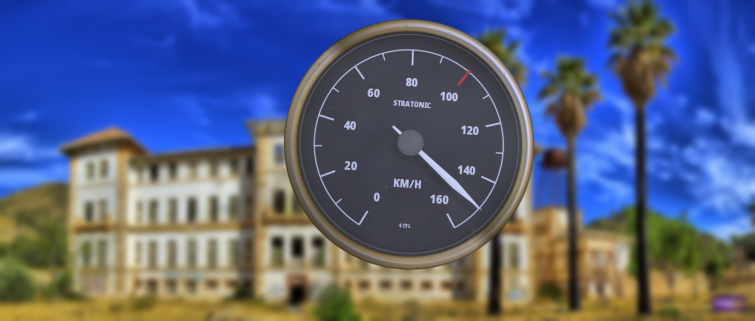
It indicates 150 km/h
